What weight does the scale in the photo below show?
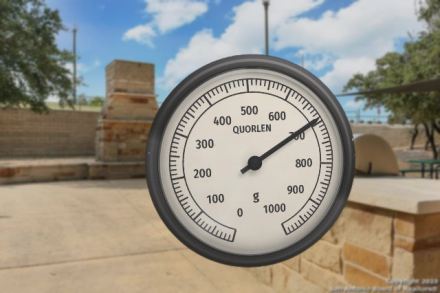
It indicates 690 g
